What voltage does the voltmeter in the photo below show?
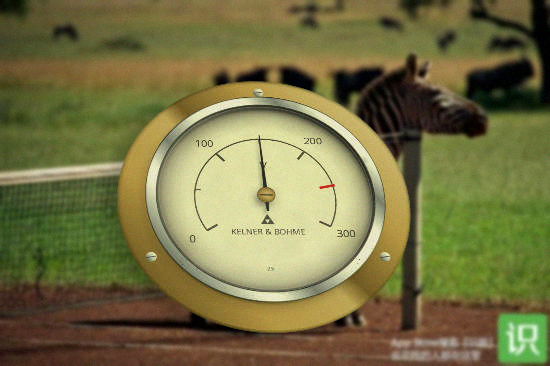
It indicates 150 V
